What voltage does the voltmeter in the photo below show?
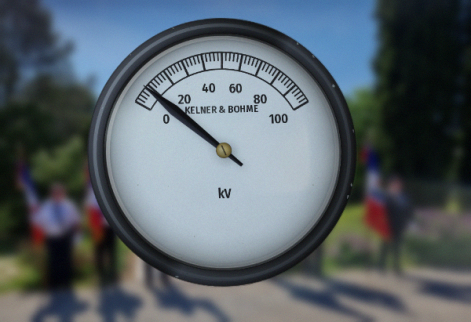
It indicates 8 kV
